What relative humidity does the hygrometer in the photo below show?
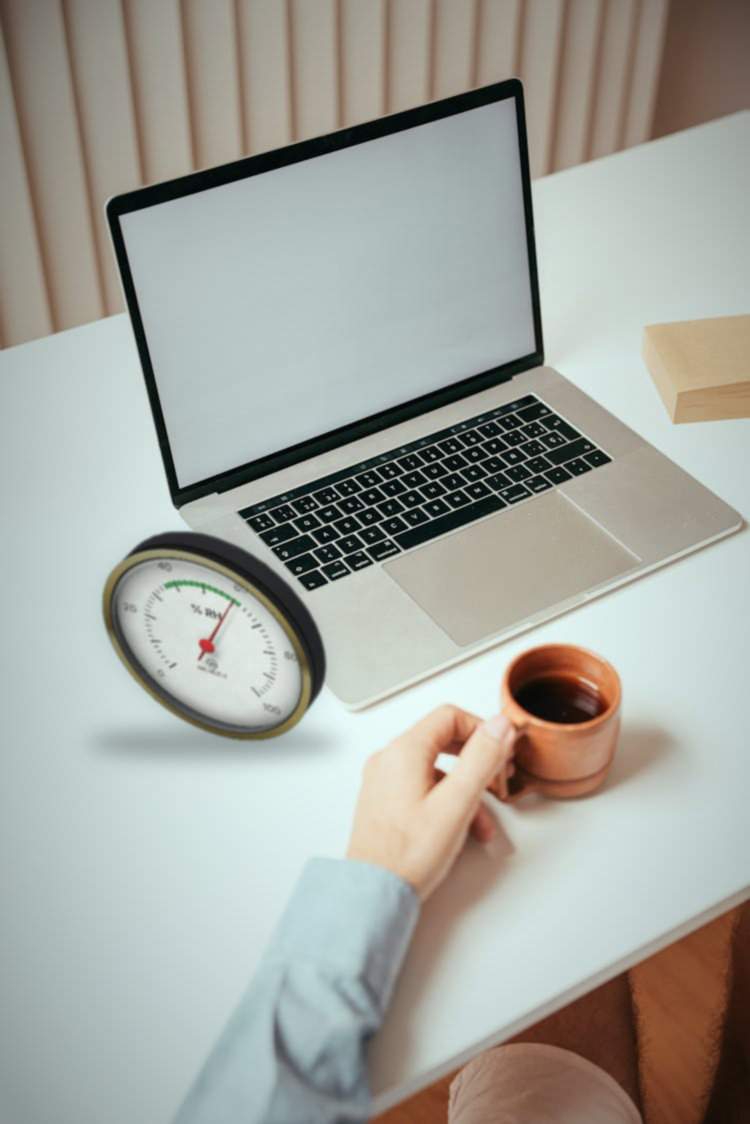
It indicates 60 %
